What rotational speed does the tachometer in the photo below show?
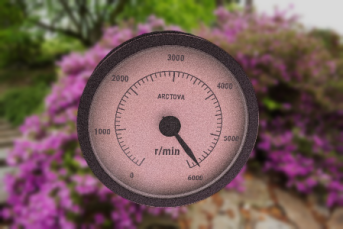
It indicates 5800 rpm
